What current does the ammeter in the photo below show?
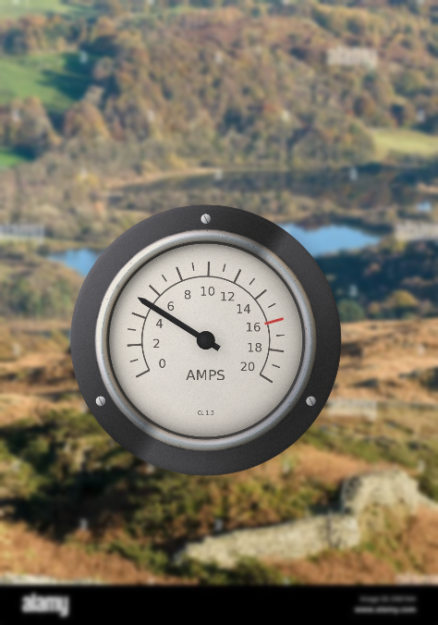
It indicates 5 A
